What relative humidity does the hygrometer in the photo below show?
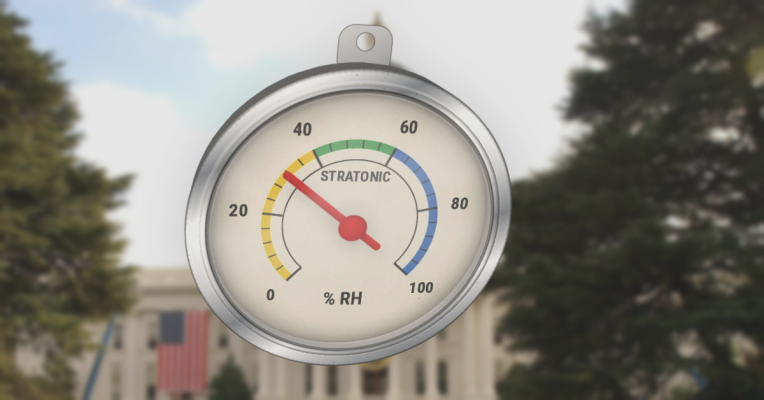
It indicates 32 %
